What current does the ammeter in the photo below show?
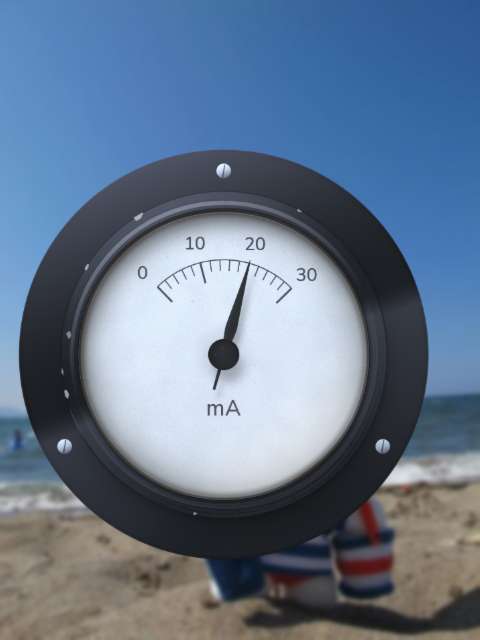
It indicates 20 mA
